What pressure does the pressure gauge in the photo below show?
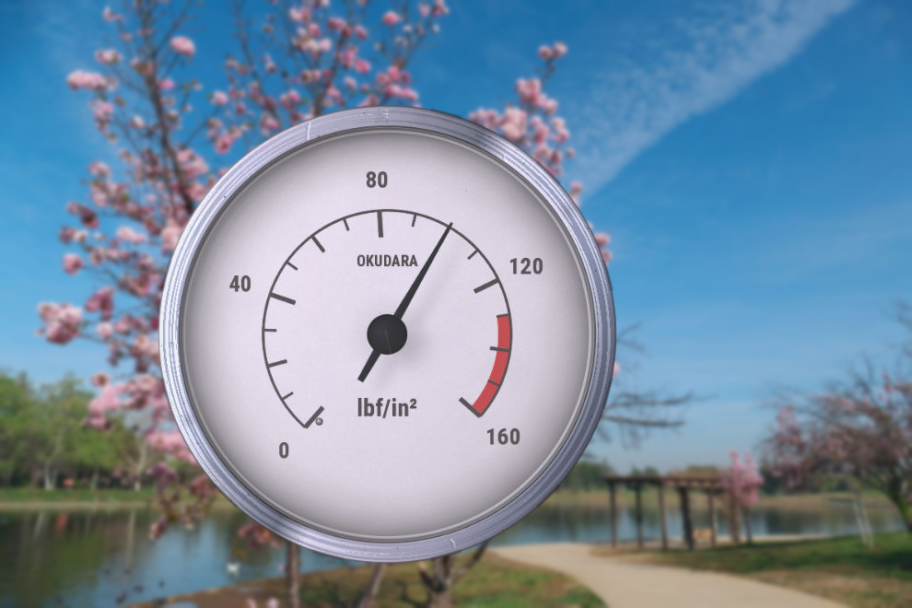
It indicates 100 psi
